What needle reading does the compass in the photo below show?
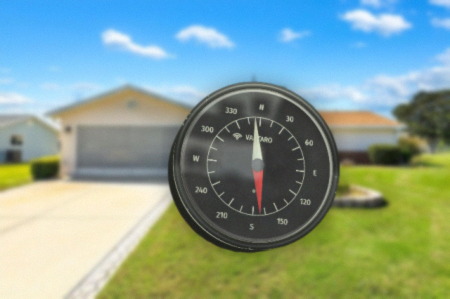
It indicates 172.5 °
